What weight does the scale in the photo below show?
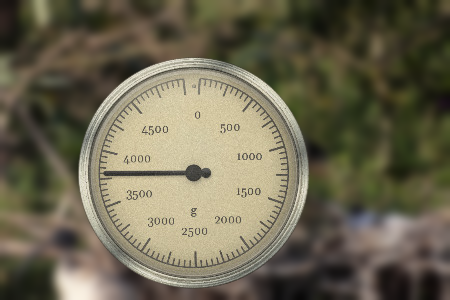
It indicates 3800 g
